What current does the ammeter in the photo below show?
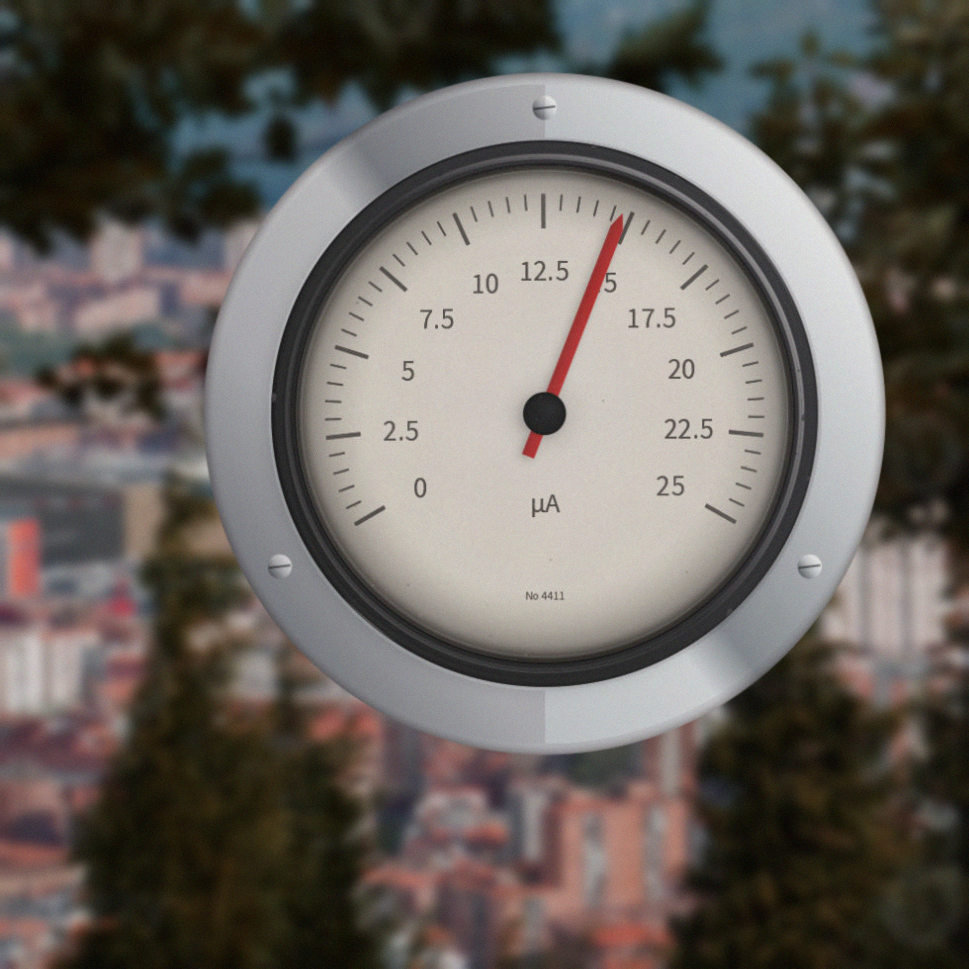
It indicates 14.75 µA
